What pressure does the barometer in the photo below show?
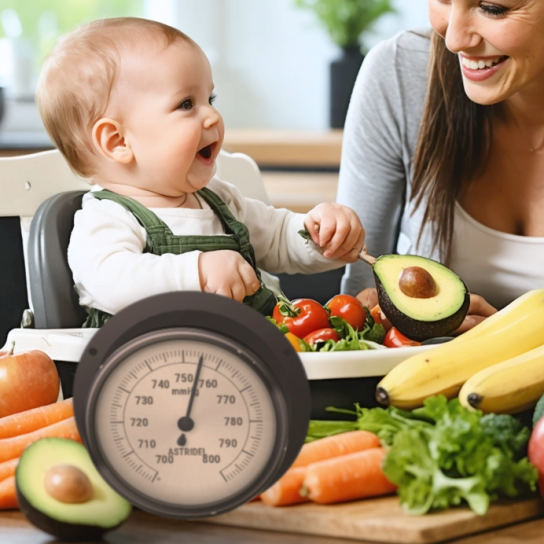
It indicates 755 mmHg
